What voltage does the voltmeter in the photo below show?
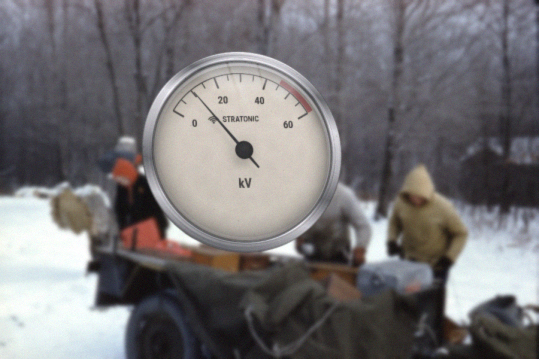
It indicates 10 kV
